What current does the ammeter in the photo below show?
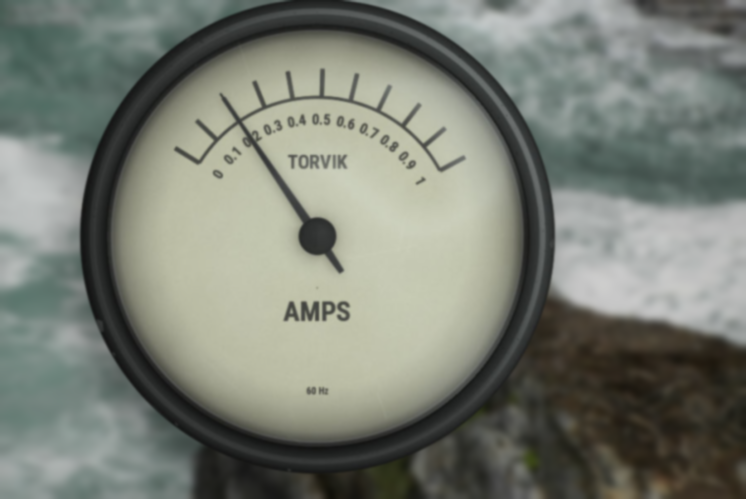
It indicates 0.2 A
